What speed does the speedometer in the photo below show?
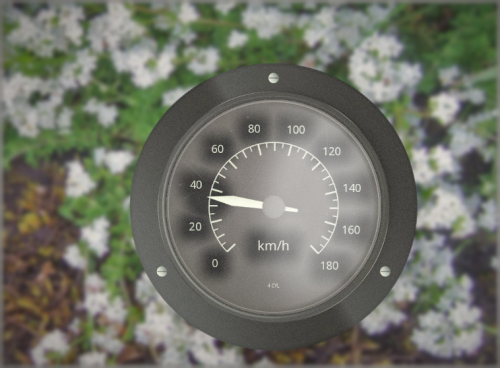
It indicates 35 km/h
